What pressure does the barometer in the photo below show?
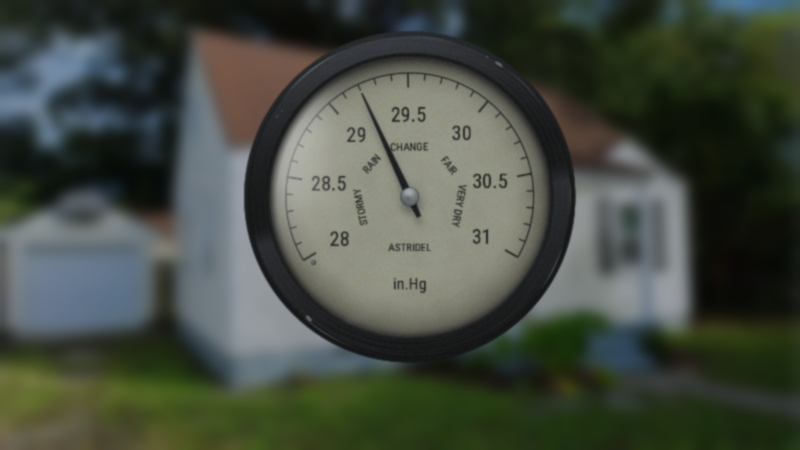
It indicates 29.2 inHg
